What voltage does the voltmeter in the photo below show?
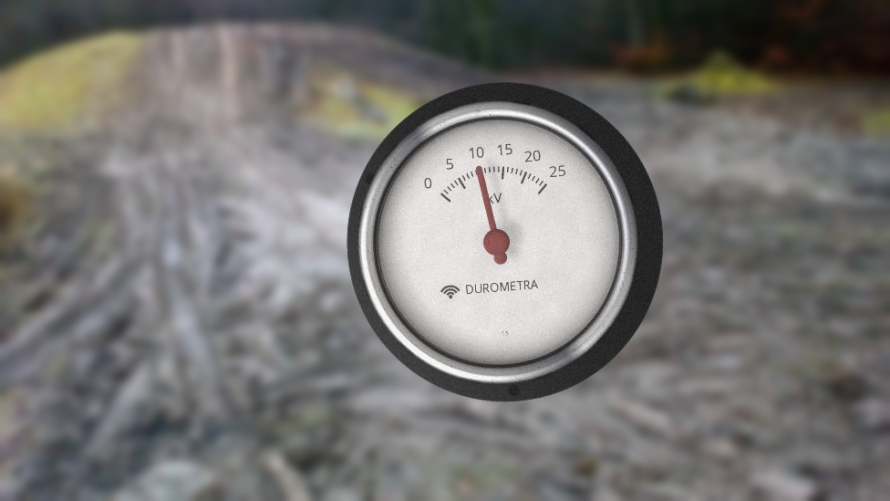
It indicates 10 kV
